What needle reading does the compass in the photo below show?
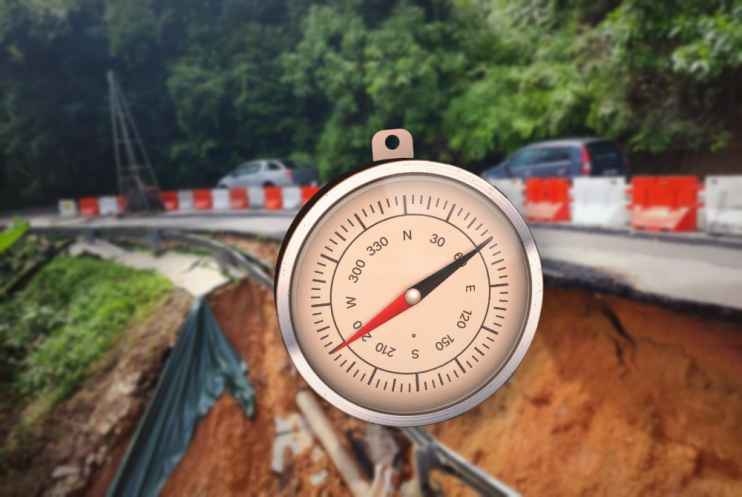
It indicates 240 °
